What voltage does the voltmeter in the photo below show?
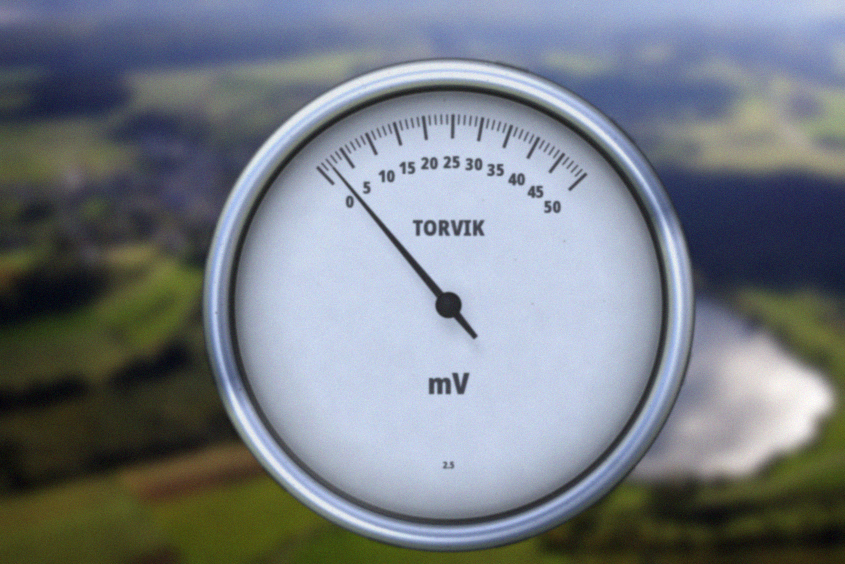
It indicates 2 mV
